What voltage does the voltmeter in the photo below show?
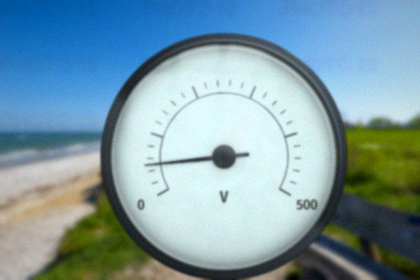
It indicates 50 V
